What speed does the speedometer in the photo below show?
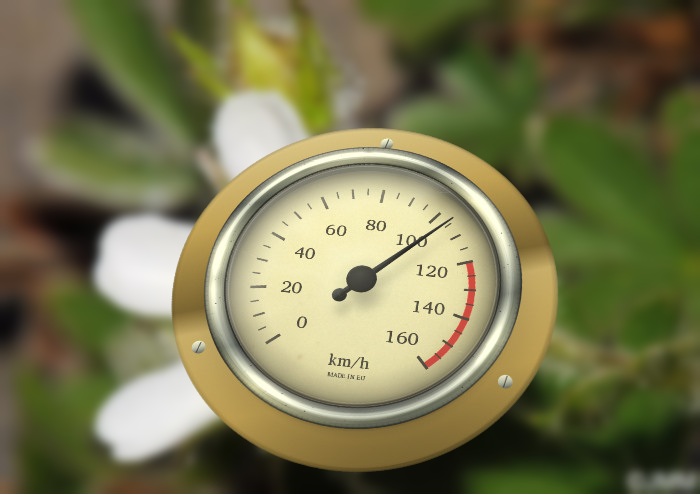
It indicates 105 km/h
